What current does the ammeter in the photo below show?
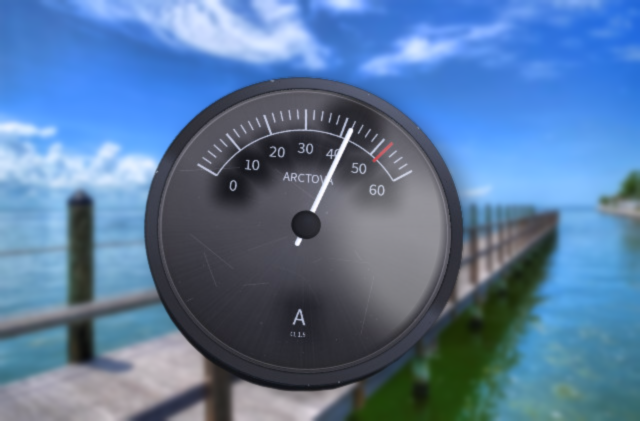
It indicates 42 A
